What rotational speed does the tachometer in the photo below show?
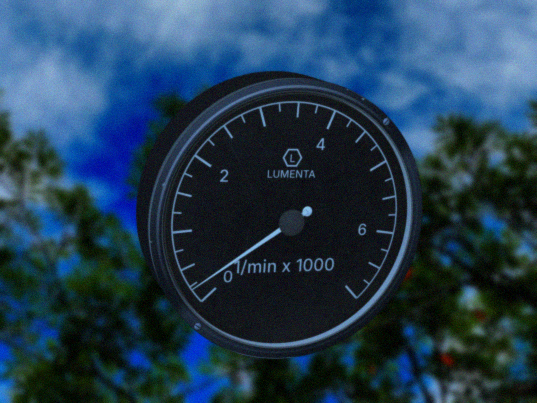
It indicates 250 rpm
